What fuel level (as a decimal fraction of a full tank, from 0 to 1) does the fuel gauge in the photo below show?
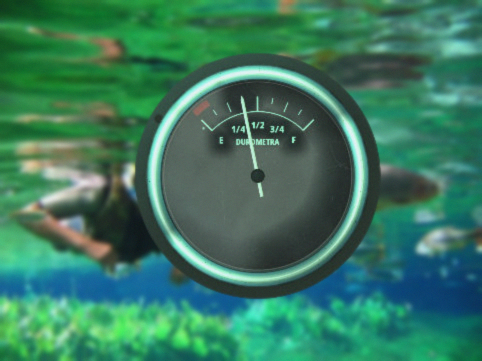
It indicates 0.375
